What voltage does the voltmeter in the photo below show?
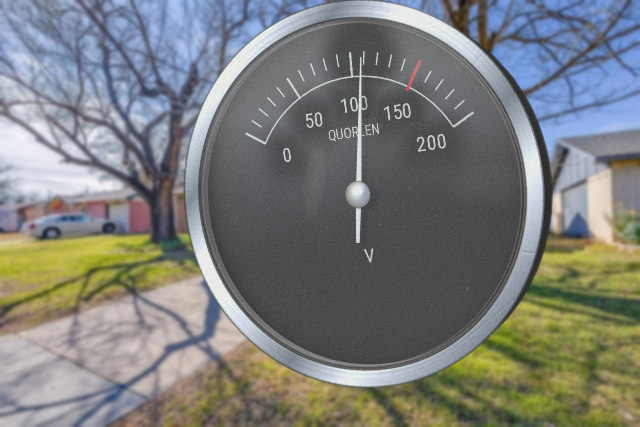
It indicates 110 V
